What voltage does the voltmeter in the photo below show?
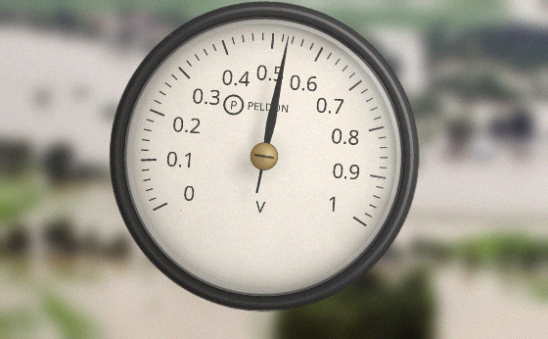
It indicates 0.53 V
